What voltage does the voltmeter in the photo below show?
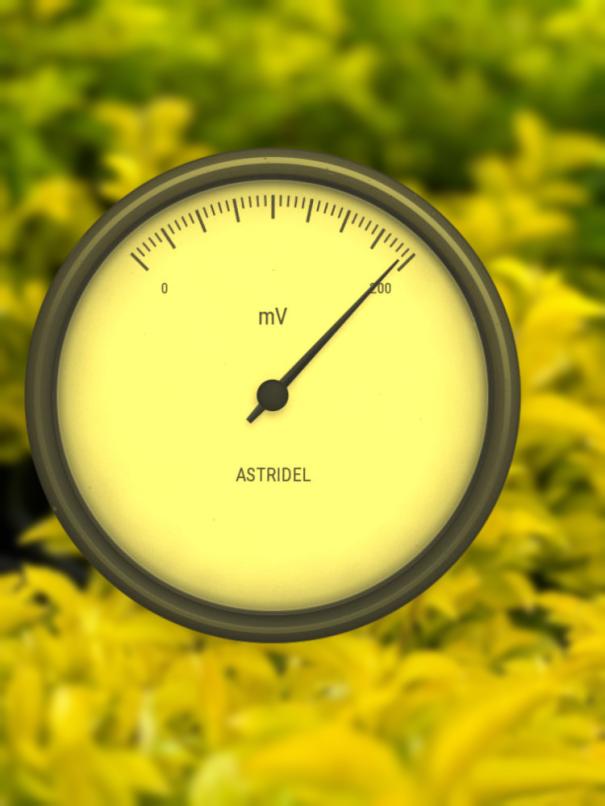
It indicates 195 mV
